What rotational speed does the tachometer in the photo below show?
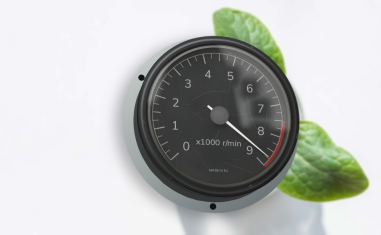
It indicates 8750 rpm
